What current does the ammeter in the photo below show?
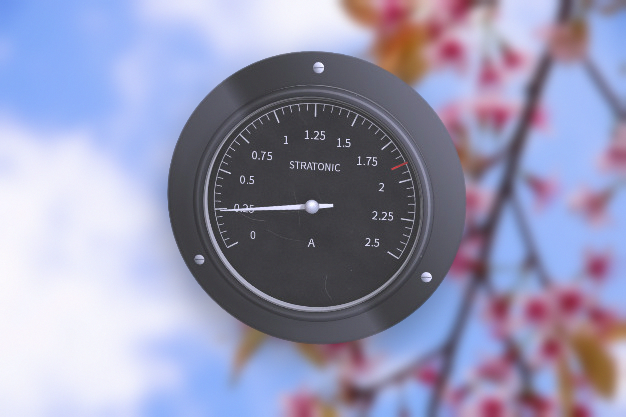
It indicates 0.25 A
